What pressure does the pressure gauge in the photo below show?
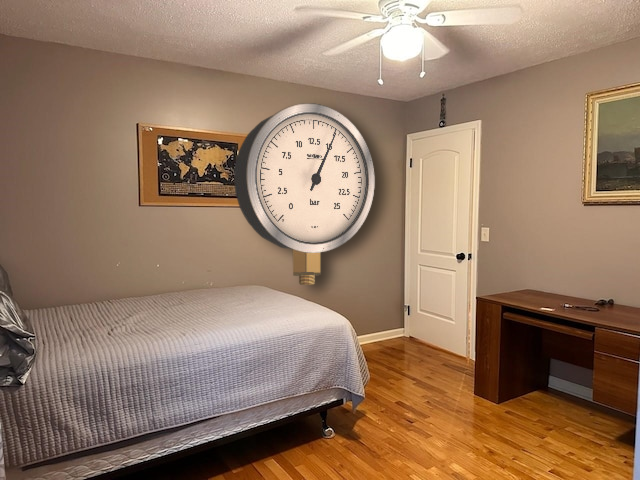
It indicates 15 bar
